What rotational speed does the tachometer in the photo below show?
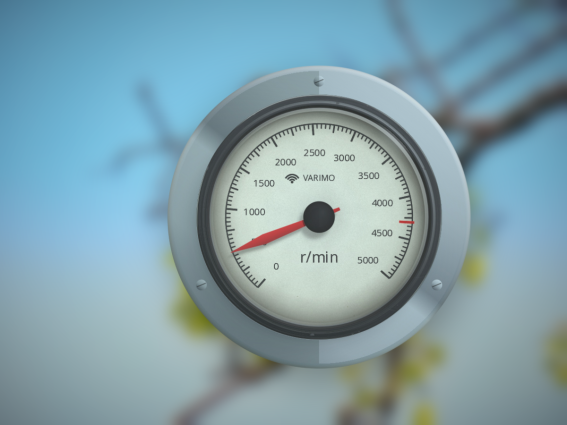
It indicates 500 rpm
